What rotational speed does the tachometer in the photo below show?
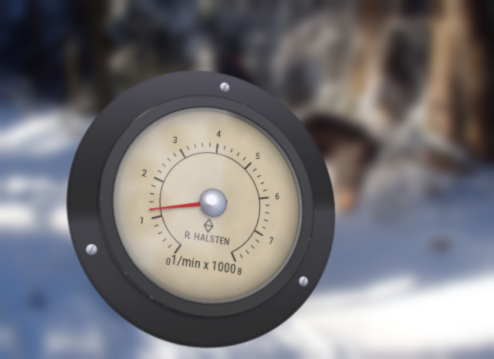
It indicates 1200 rpm
